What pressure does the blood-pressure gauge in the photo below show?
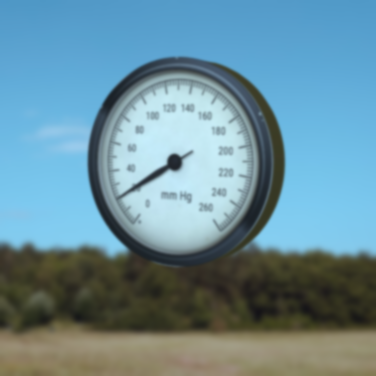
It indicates 20 mmHg
